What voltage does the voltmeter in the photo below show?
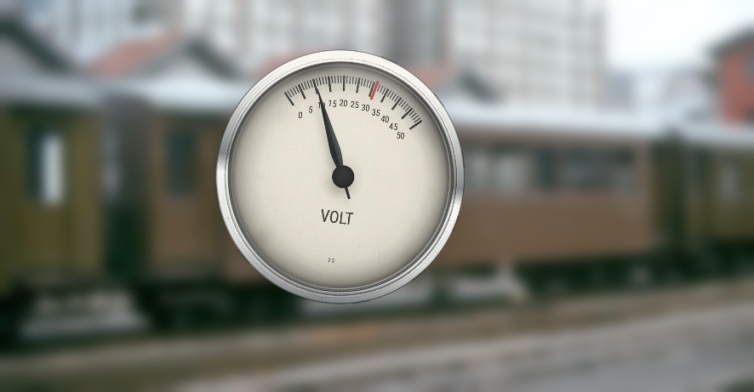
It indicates 10 V
